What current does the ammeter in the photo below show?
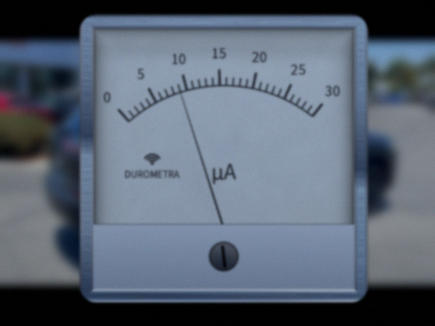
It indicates 9 µA
